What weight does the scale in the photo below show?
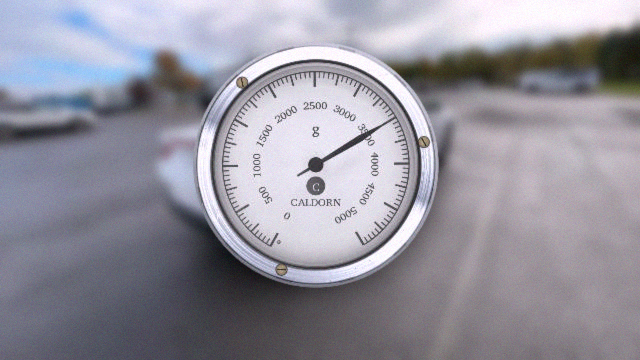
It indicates 3500 g
